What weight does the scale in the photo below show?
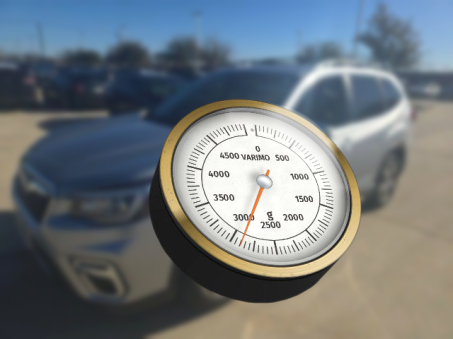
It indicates 2900 g
